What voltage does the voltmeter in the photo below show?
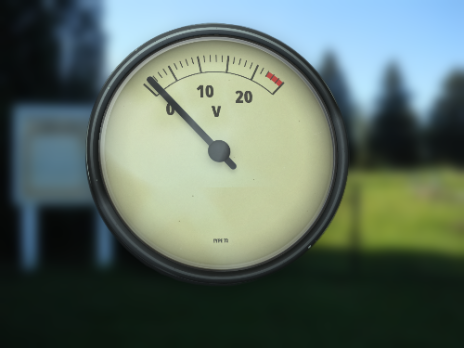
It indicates 1 V
